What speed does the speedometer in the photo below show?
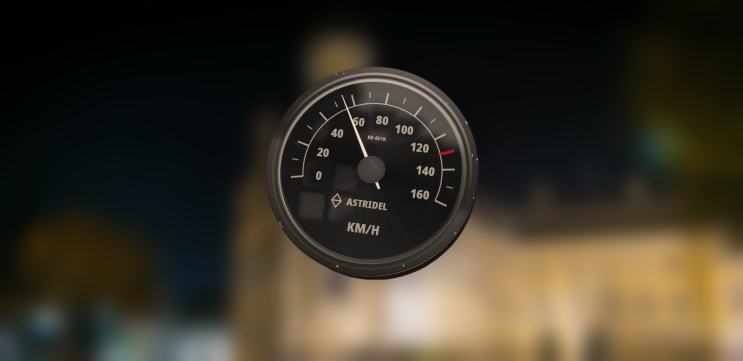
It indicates 55 km/h
